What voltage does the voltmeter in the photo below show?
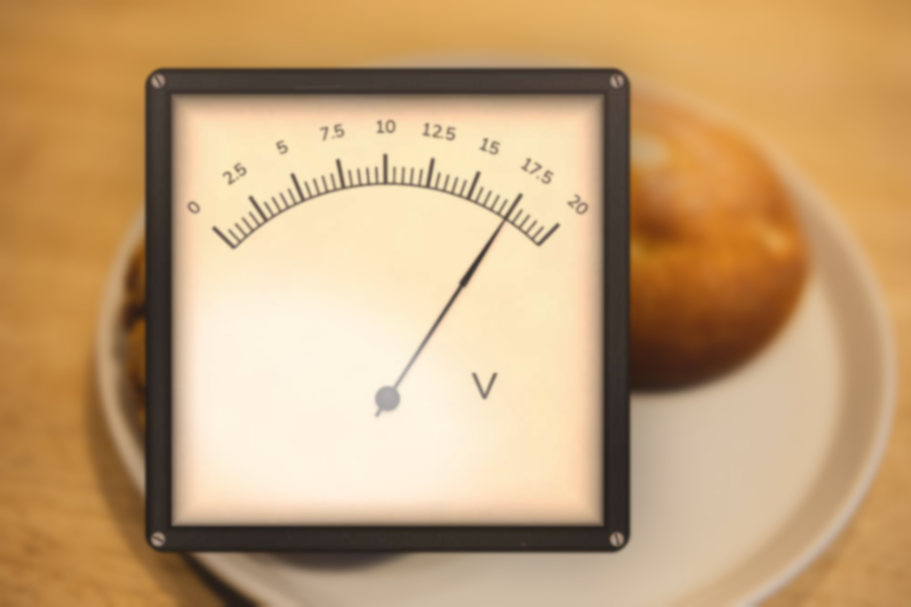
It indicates 17.5 V
